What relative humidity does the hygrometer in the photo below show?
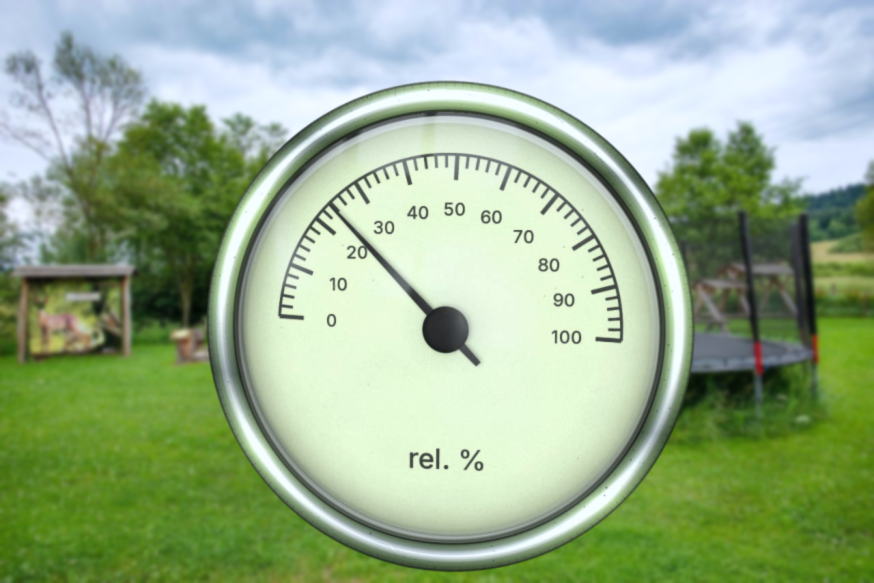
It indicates 24 %
